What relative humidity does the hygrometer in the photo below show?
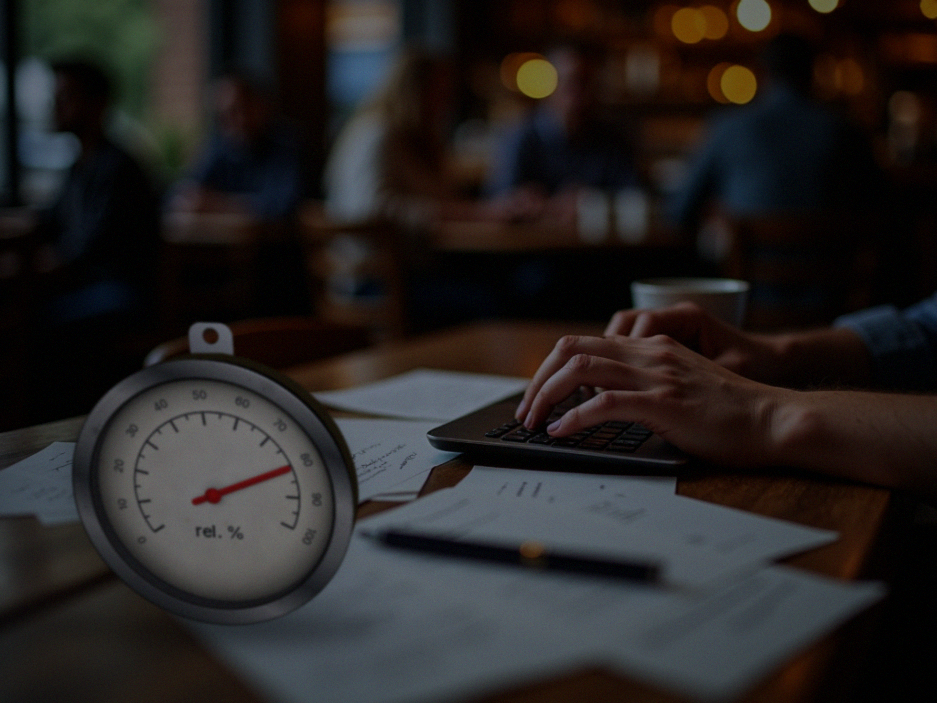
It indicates 80 %
